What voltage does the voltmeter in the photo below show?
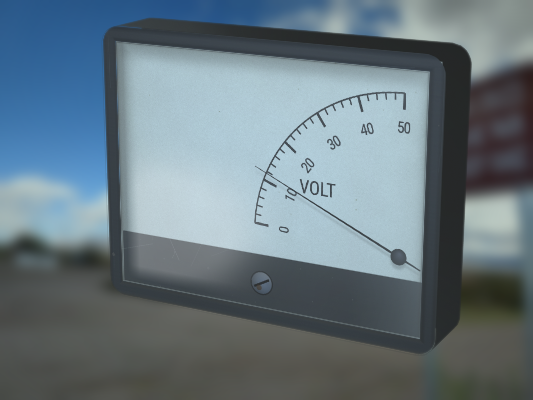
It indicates 12 V
